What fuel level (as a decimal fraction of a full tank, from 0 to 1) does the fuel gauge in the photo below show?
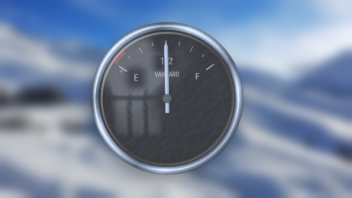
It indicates 0.5
